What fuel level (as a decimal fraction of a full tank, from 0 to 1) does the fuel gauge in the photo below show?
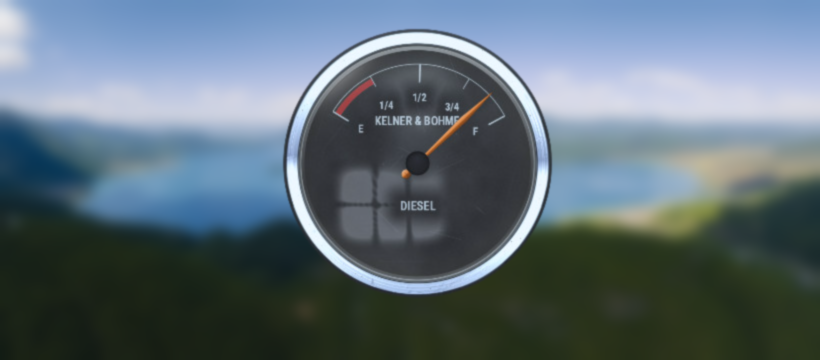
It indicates 0.875
